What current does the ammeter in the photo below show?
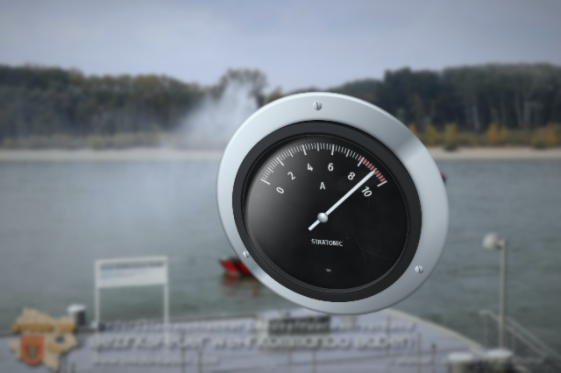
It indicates 9 A
